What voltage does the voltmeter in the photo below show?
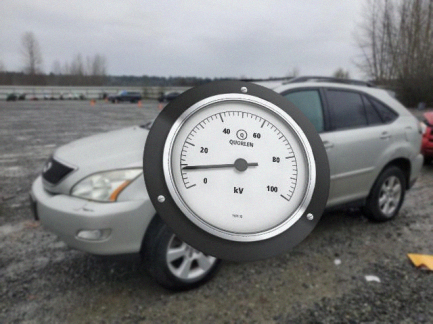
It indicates 8 kV
